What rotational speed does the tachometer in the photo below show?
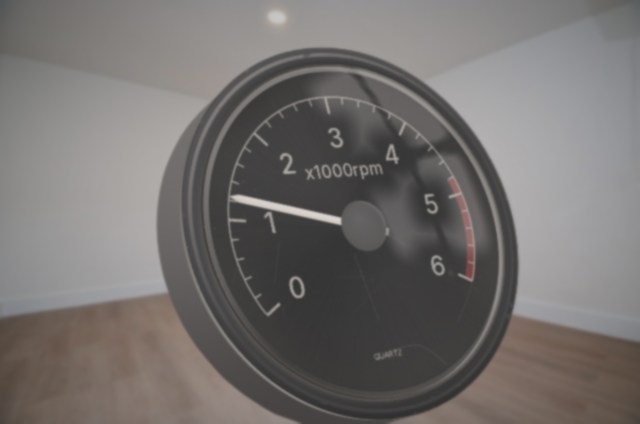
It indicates 1200 rpm
